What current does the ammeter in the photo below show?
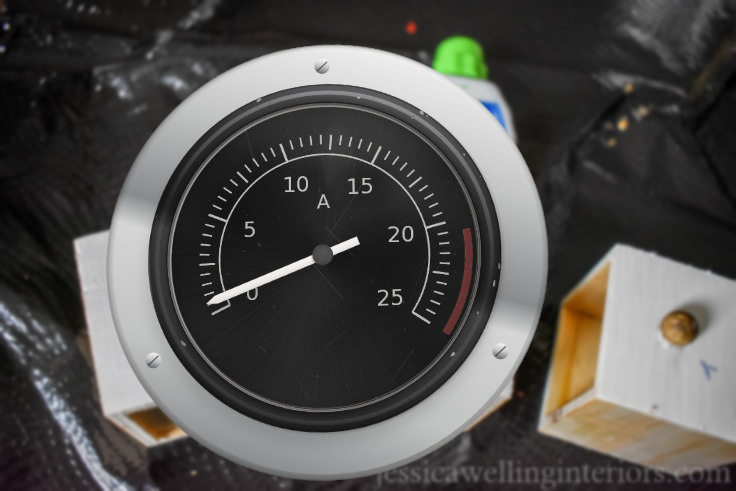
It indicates 0.5 A
